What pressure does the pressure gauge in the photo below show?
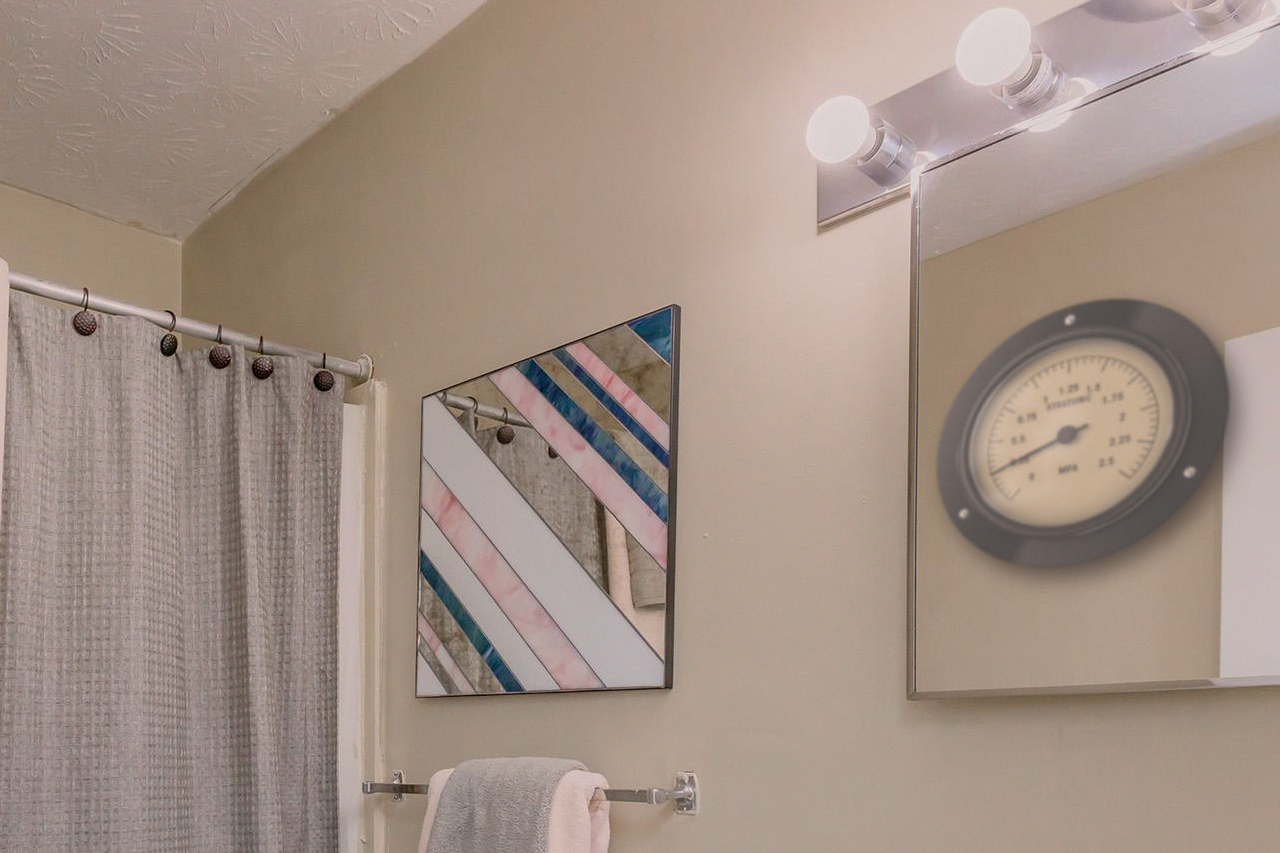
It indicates 0.25 MPa
